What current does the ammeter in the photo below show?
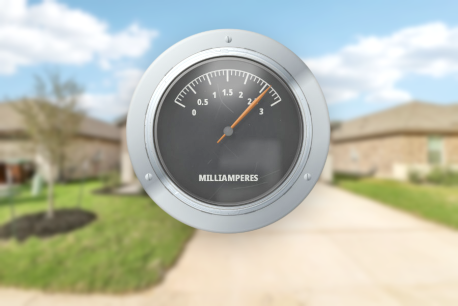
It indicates 2.6 mA
